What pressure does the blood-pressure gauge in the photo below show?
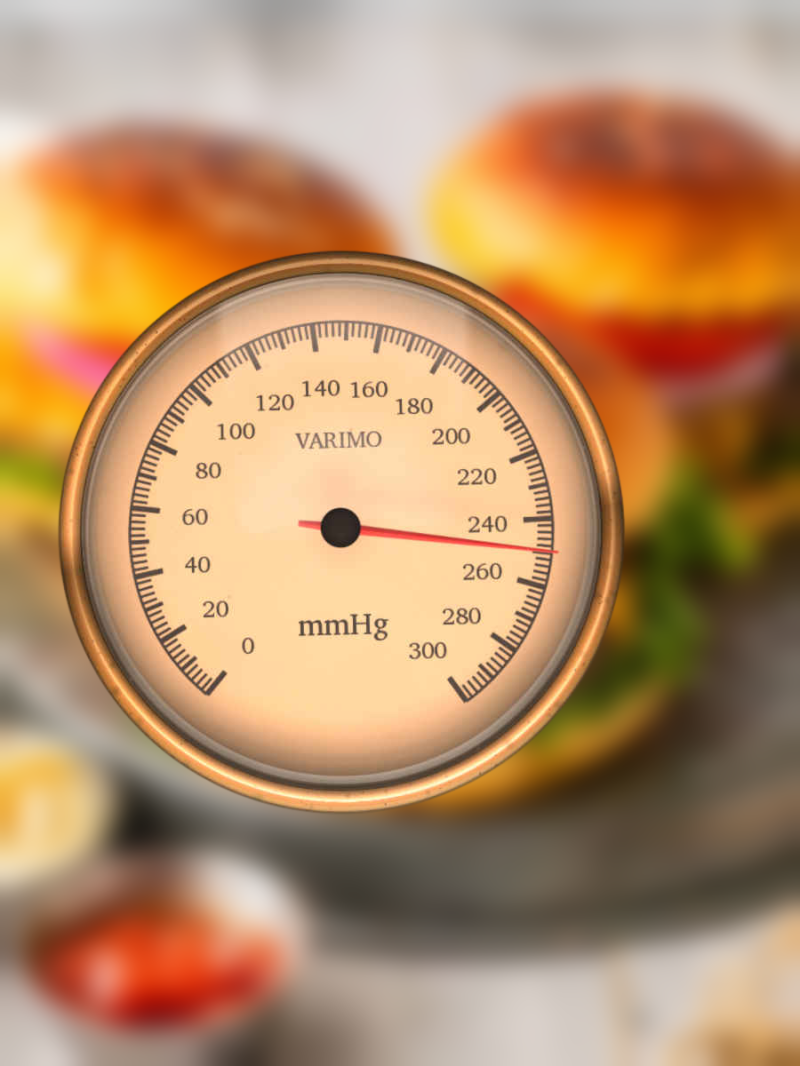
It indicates 250 mmHg
